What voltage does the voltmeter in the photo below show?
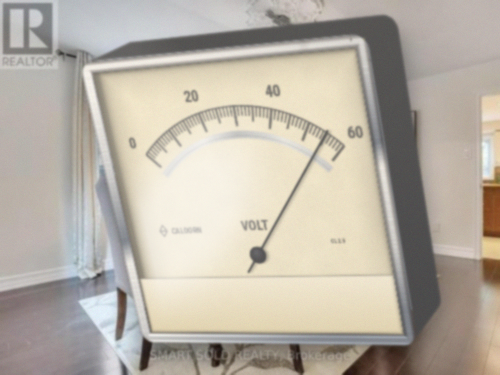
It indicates 55 V
